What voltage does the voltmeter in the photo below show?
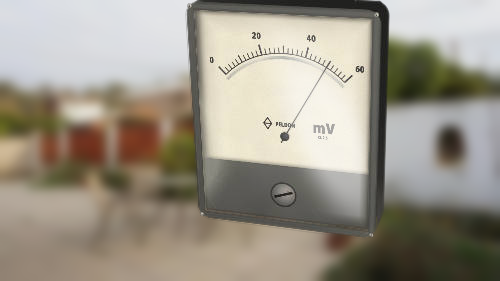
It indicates 50 mV
